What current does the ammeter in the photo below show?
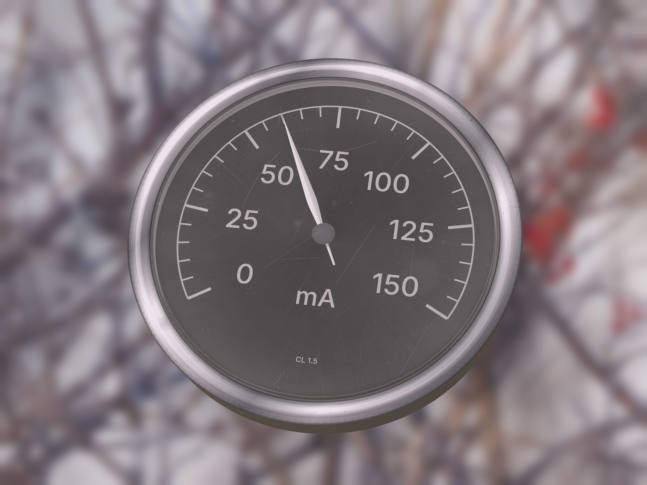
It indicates 60 mA
